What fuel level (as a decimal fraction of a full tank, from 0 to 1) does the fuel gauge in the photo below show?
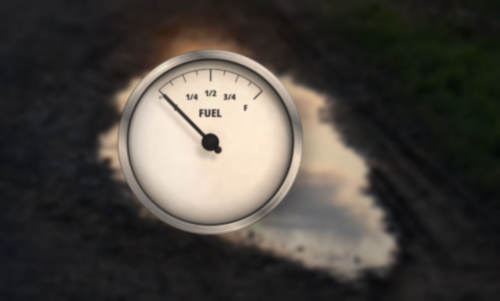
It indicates 0
